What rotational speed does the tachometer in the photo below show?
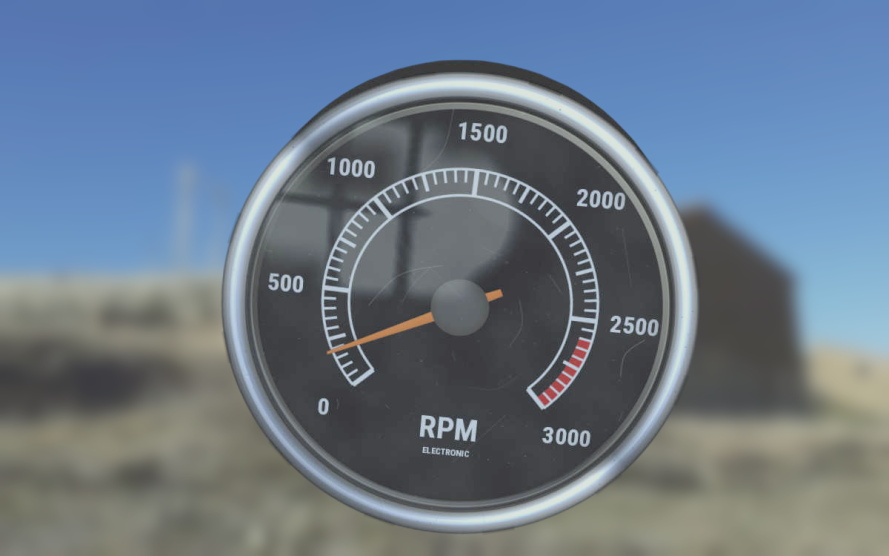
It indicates 200 rpm
